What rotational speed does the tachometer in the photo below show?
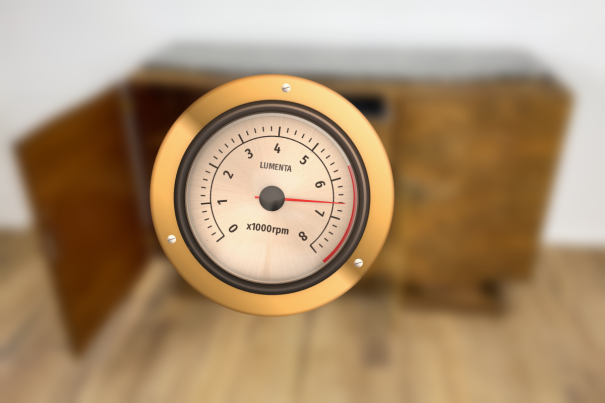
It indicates 6600 rpm
